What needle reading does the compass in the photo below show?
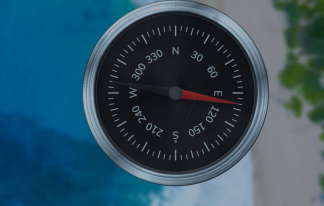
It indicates 100 °
